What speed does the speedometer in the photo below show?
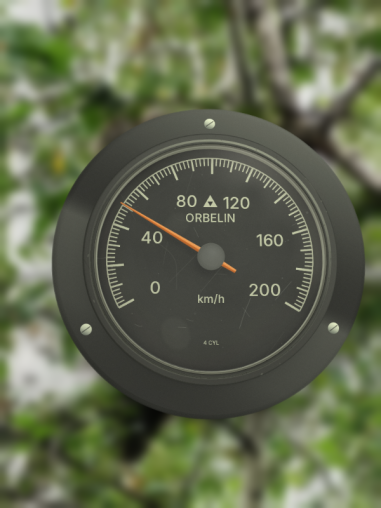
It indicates 50 km/h
